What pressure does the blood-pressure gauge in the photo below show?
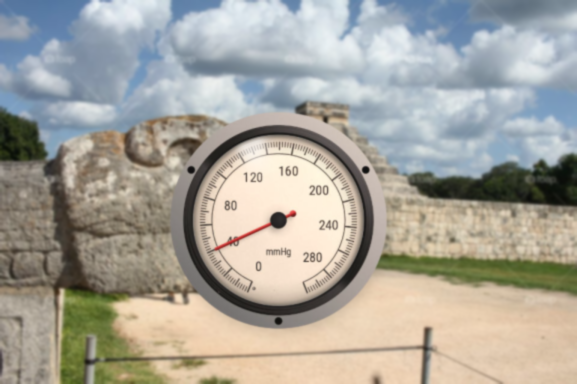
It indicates 40 mmHg
